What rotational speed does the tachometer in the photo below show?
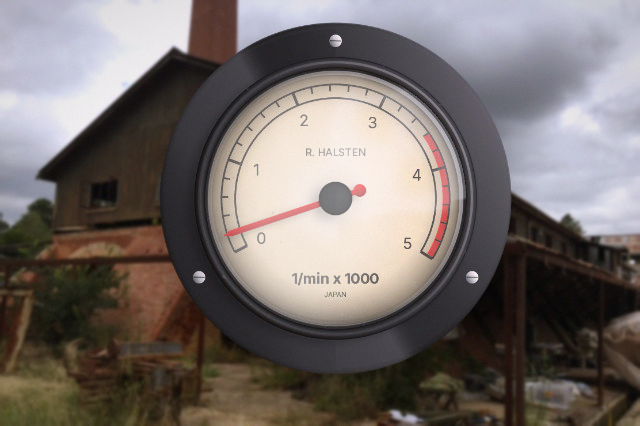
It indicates 200 rpm
